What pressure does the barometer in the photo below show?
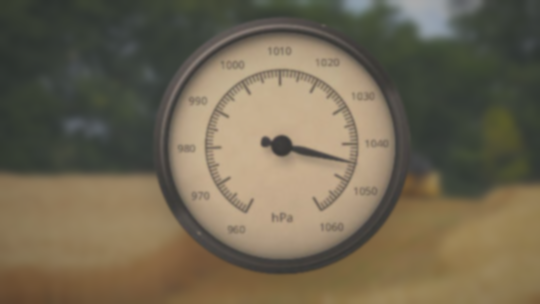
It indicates 1045 hPa
